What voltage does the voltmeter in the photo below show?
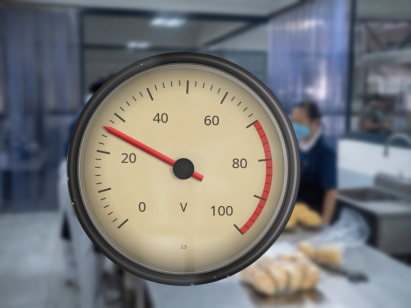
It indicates 26 V
